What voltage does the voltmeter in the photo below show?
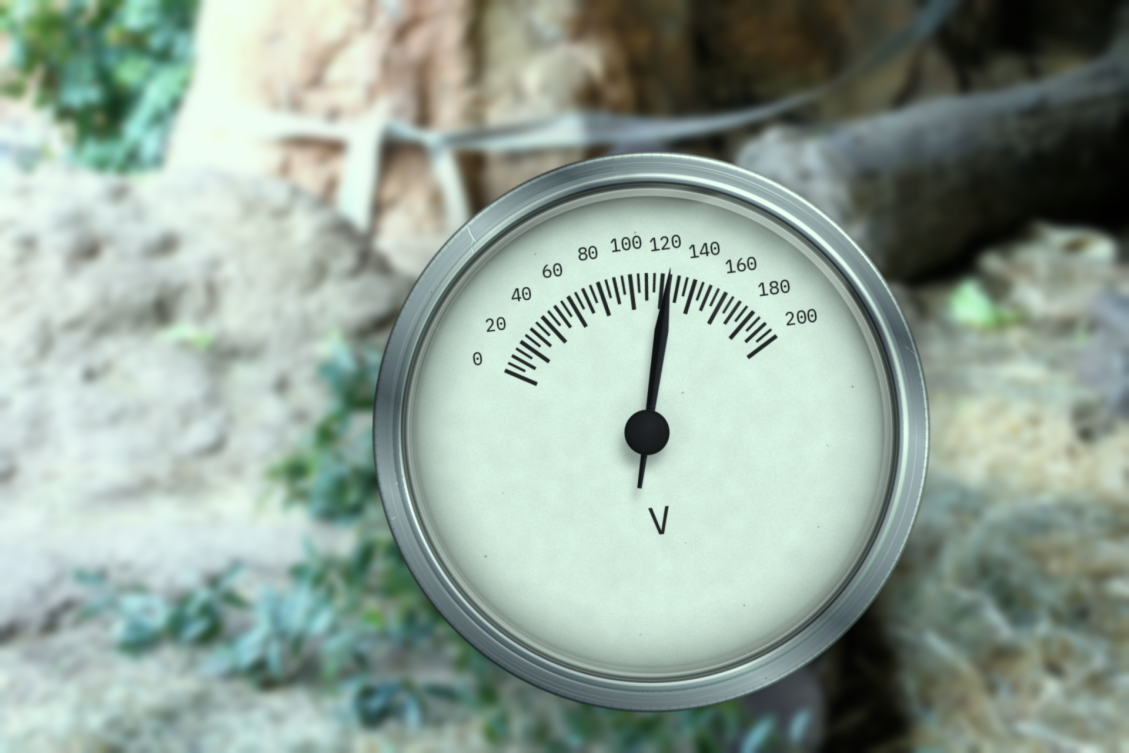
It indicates 125 V
